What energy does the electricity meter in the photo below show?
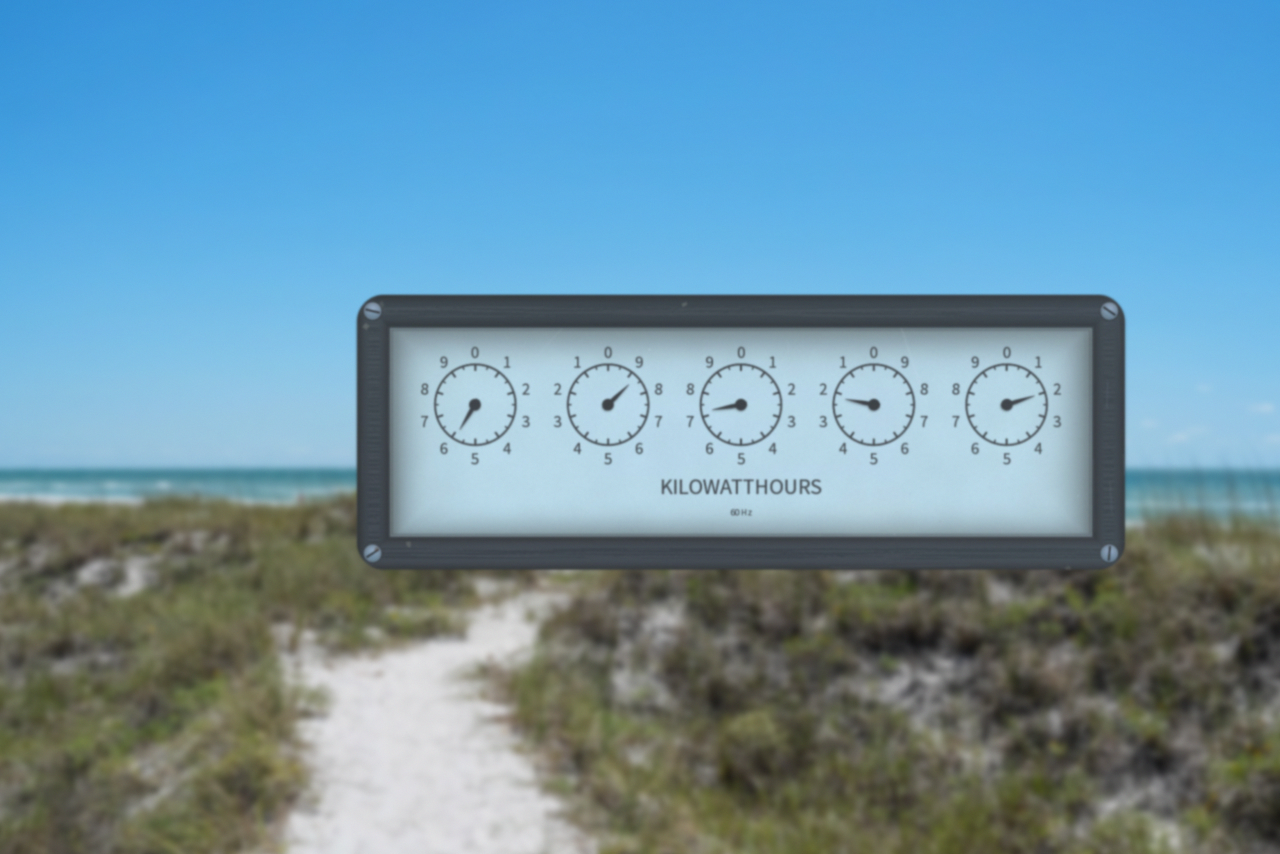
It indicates 58722 kWh
